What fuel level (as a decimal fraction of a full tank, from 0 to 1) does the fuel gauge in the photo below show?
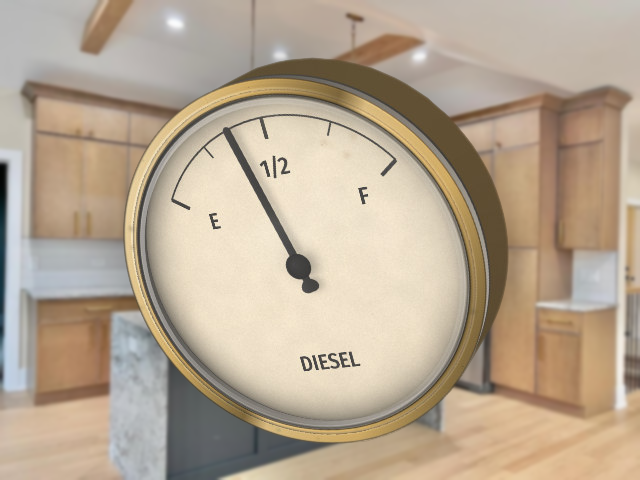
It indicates 0.375
